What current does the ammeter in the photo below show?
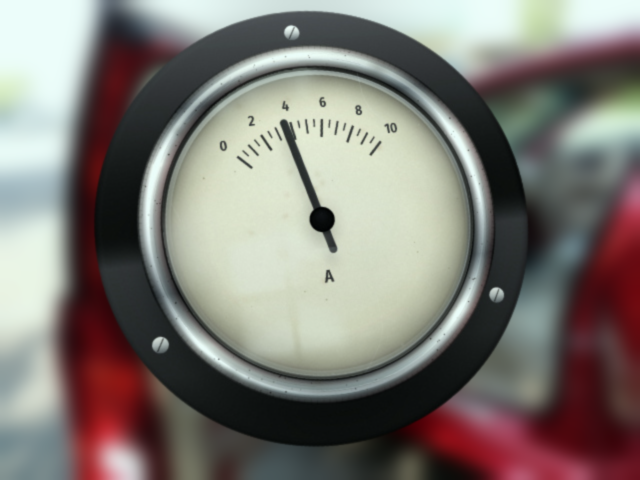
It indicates 3.5 A
